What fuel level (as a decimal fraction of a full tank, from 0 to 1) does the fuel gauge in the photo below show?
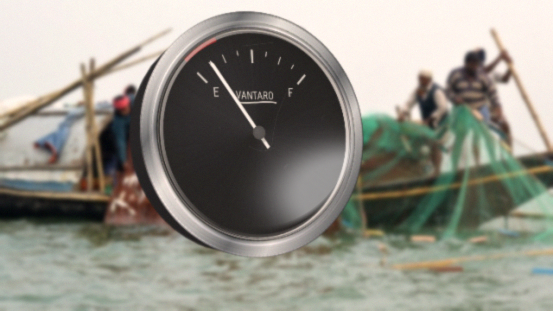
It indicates 0.125
